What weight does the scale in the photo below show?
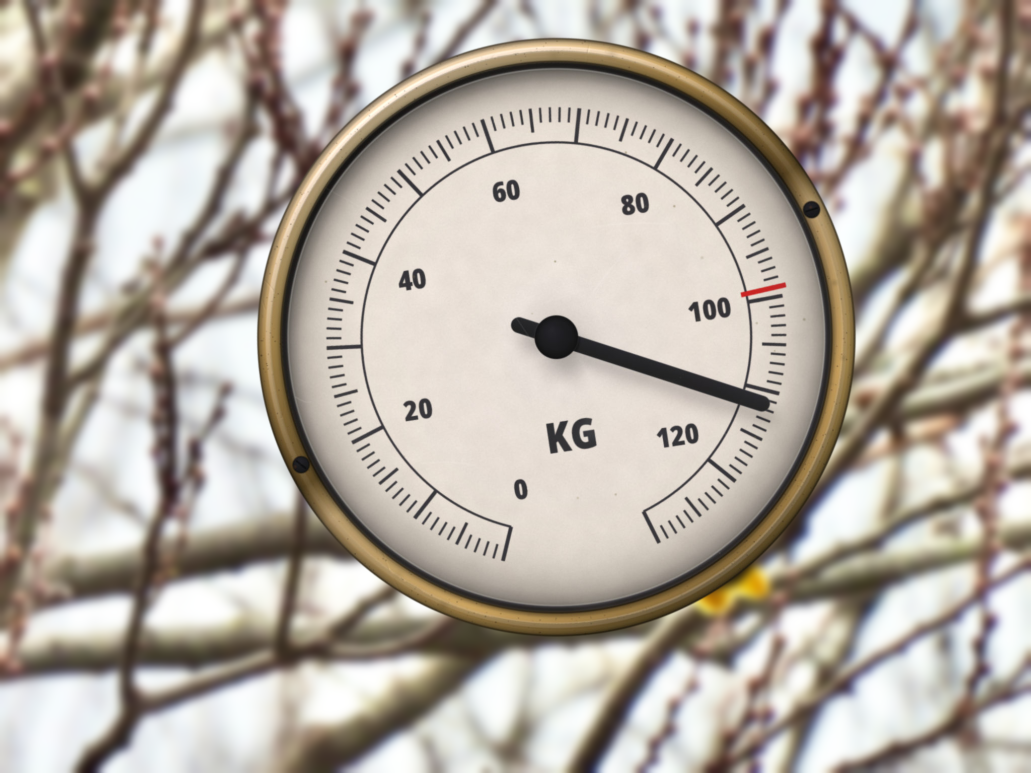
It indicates 111.5 kg
